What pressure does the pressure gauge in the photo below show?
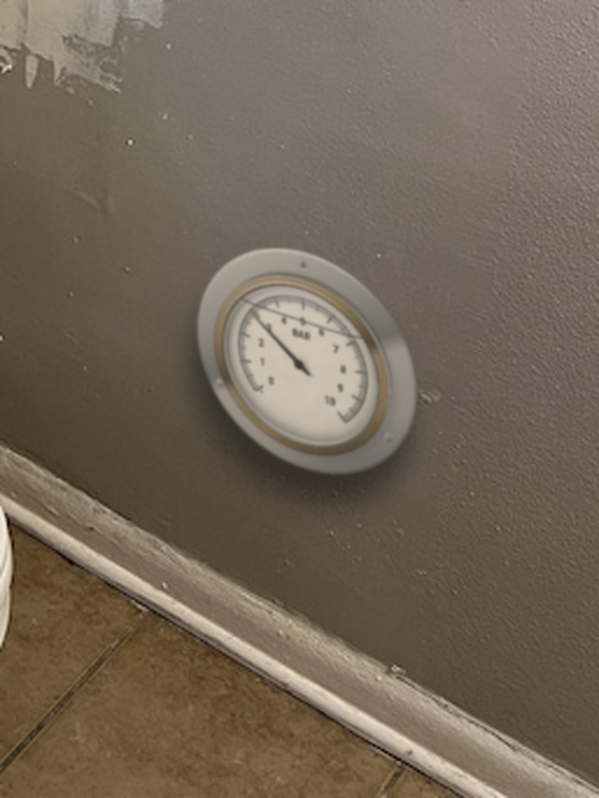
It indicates 3 bar
